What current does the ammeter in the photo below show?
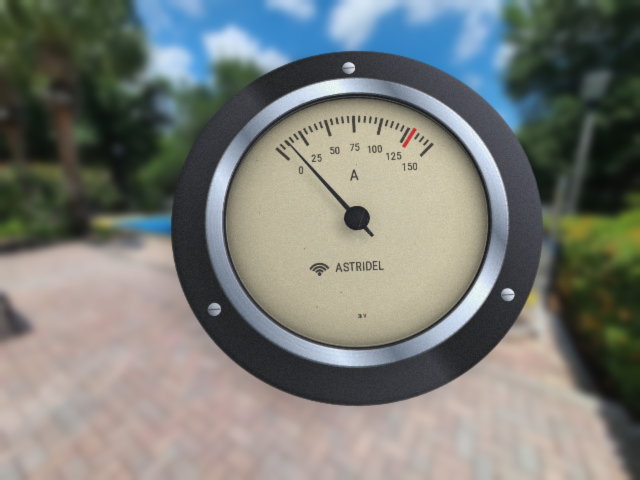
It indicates 10 A
